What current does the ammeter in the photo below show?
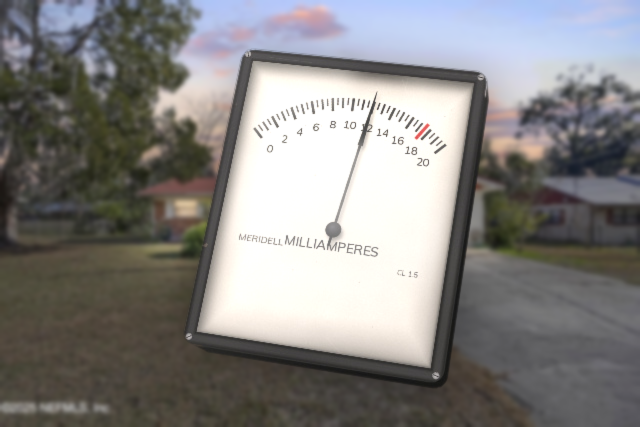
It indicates 12 mA
